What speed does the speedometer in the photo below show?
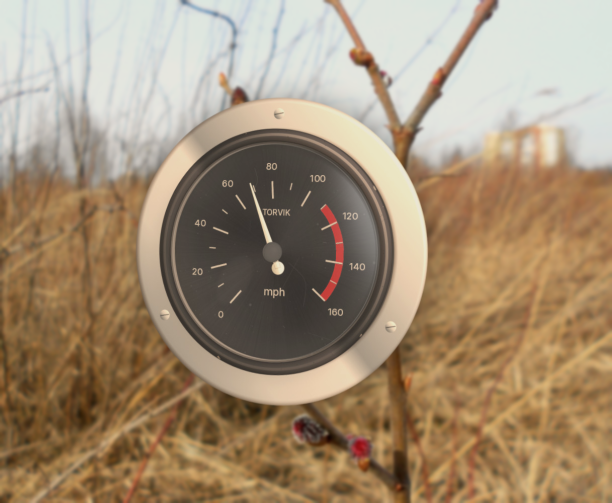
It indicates 70 mph
